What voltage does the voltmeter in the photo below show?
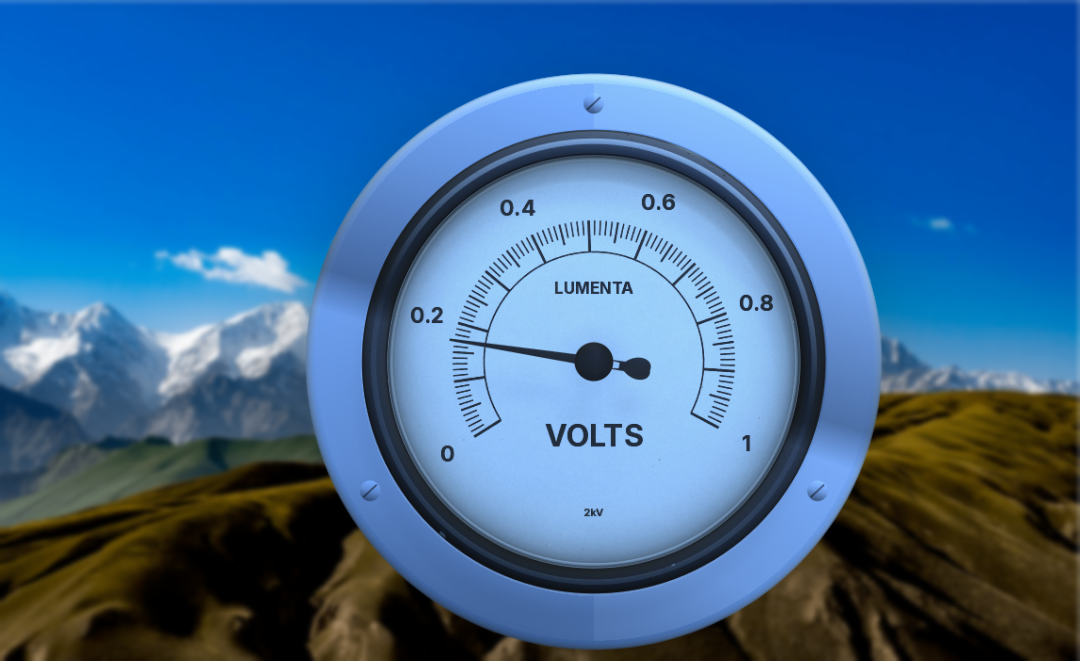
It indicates 0.17 V
